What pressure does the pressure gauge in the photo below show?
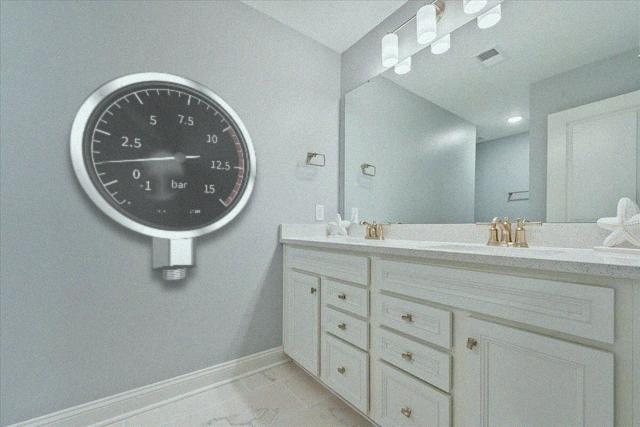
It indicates 1 bar
